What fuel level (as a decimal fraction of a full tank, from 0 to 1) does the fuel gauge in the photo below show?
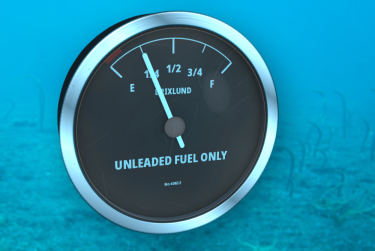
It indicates 0.25
